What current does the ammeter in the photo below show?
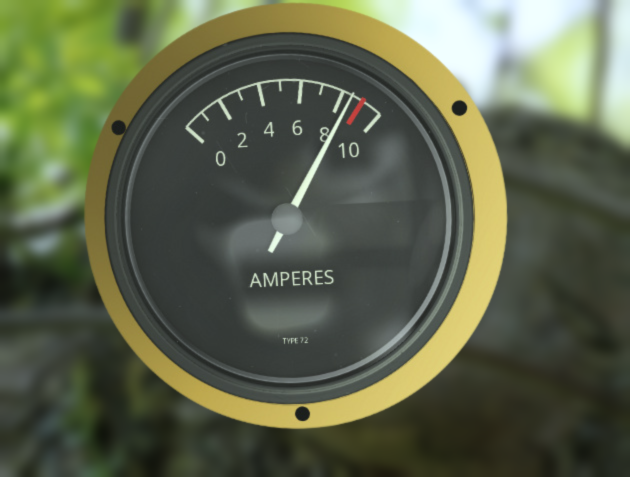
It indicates 8.5 A
